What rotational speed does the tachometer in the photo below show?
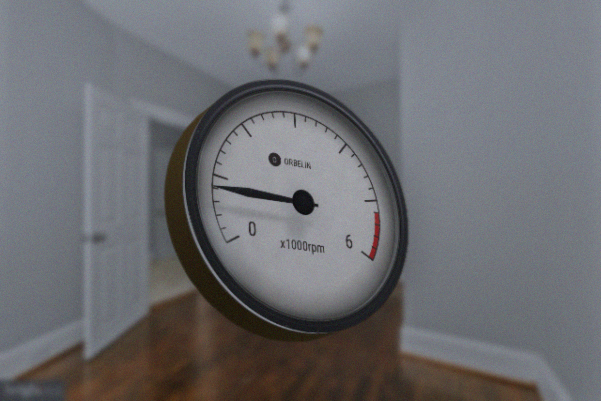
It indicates 800 rpm
